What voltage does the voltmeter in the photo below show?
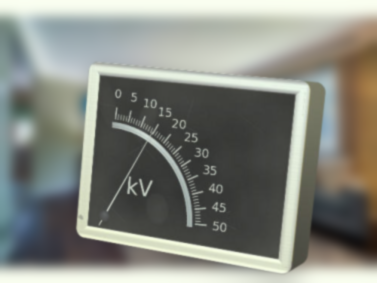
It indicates 15 kV
